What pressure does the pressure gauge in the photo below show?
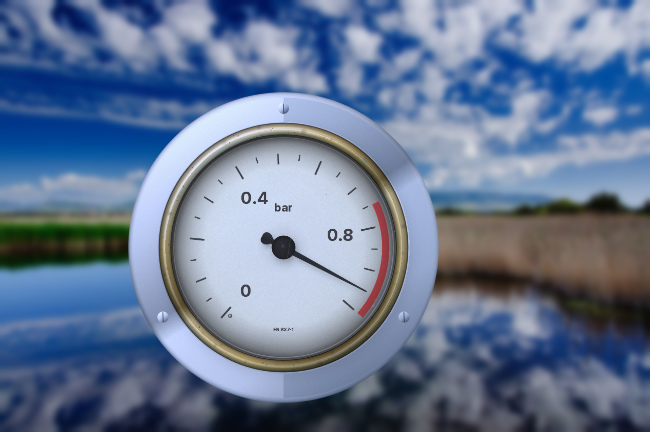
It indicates 0.95 bar
